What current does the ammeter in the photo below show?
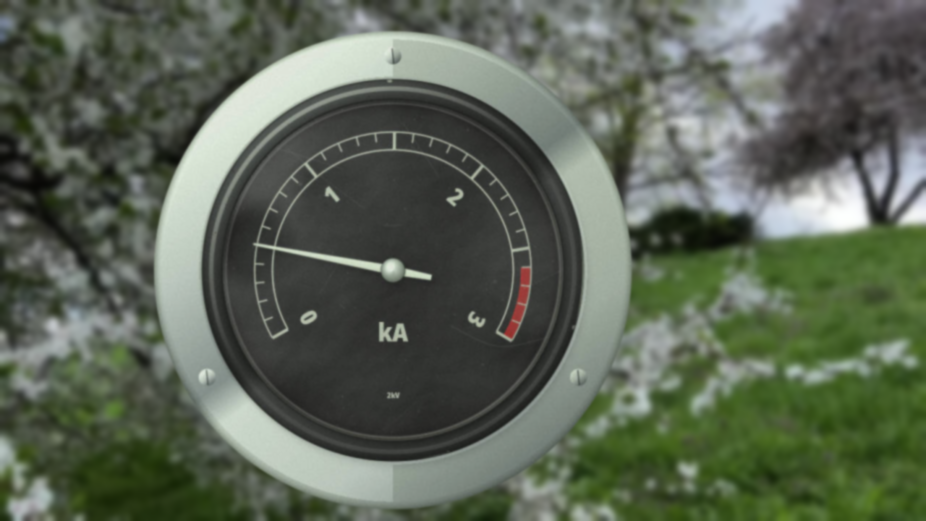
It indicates 0.5 kA
